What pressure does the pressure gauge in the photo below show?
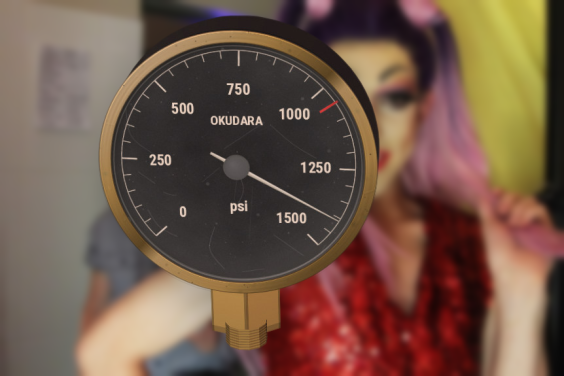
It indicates 1400 psi
